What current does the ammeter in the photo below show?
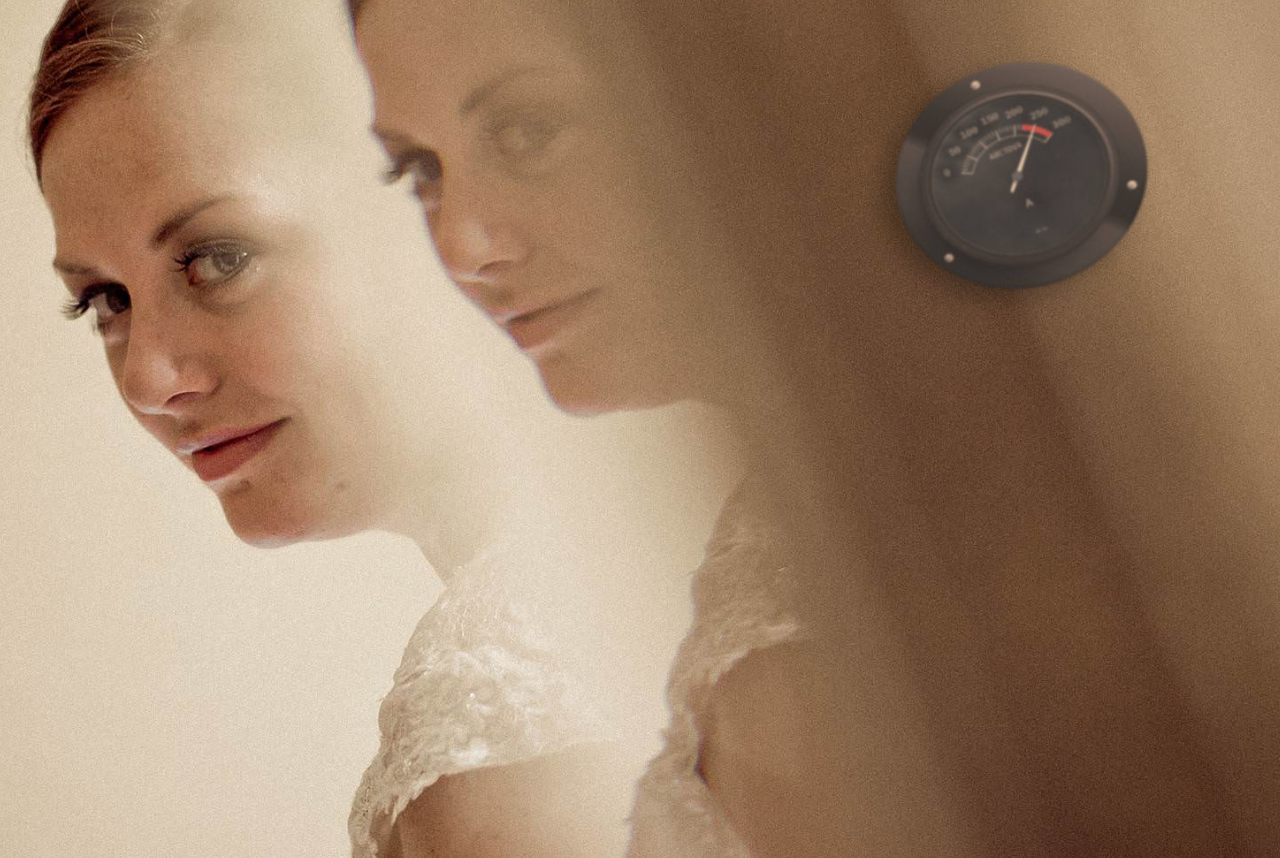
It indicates 250 A
